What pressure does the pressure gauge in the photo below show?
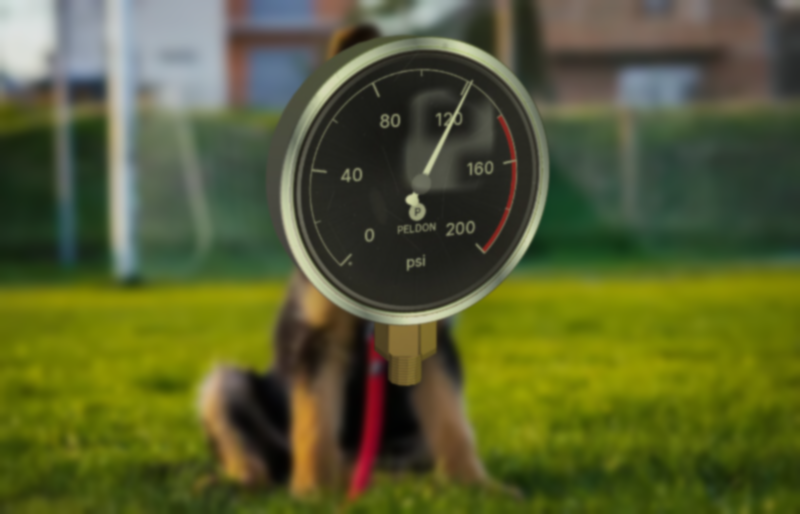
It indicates 120 psi
